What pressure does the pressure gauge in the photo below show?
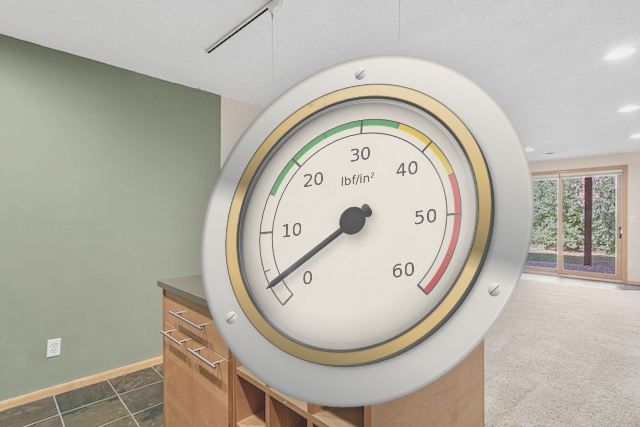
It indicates 2.5 psi
